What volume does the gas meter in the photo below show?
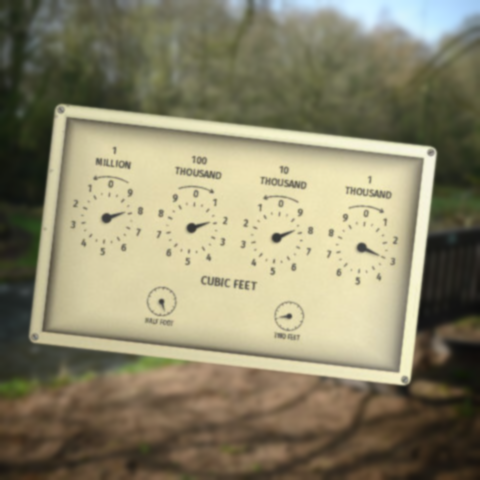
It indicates 818300 ft³
